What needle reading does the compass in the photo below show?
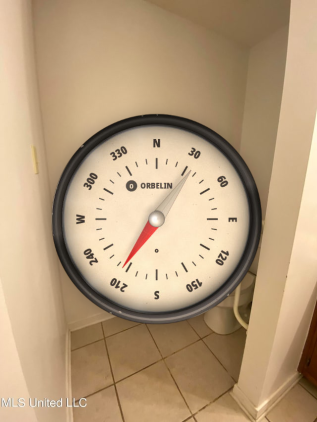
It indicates 215 °
